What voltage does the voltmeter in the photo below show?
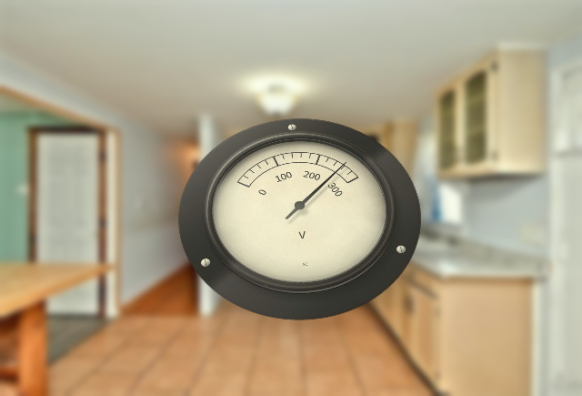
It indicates 260 V
